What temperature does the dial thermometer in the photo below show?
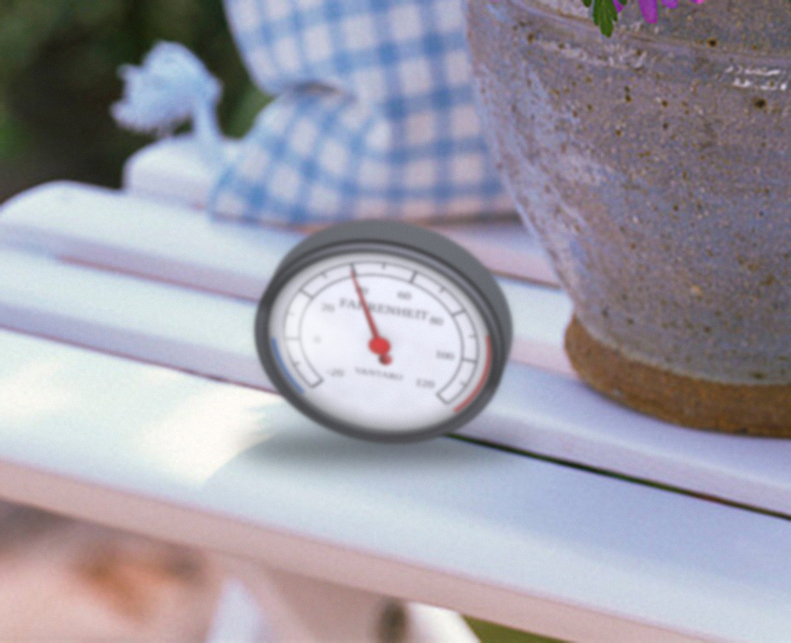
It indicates 40 °F
